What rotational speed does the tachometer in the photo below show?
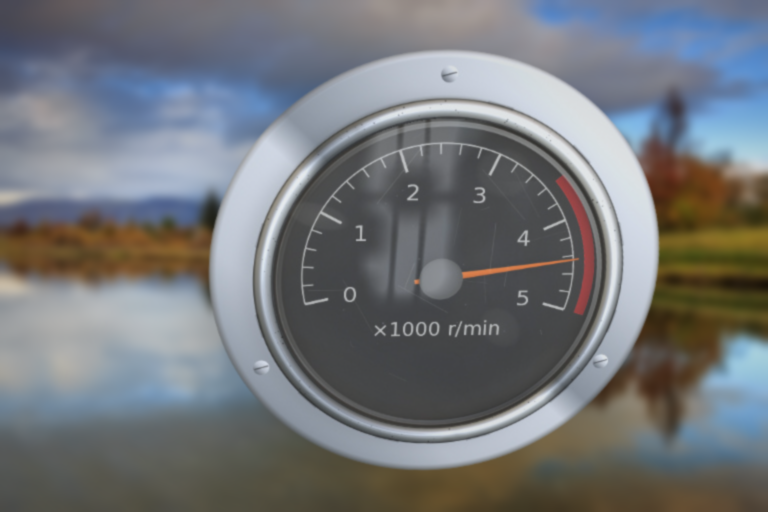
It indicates 4400 rpm
